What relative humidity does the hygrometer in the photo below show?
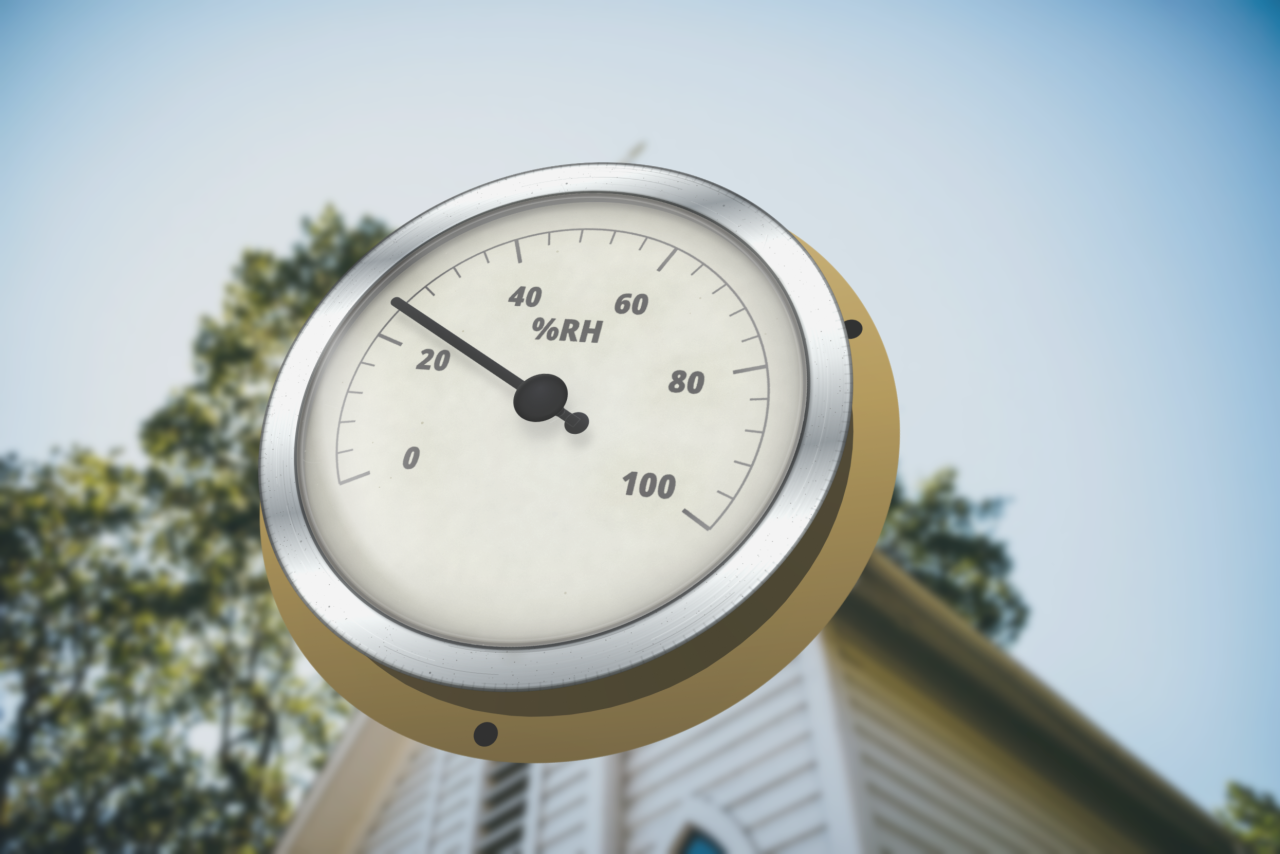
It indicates 24 %
